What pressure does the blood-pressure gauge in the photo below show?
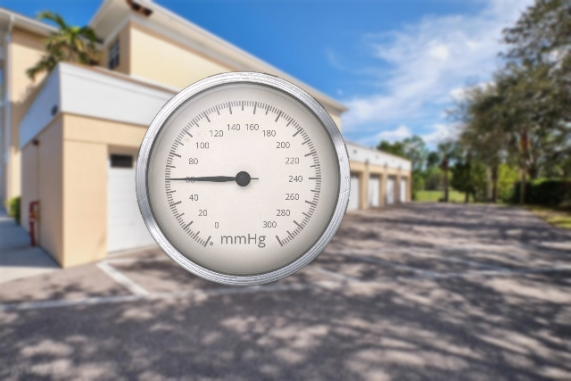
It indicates 60 mmHg
